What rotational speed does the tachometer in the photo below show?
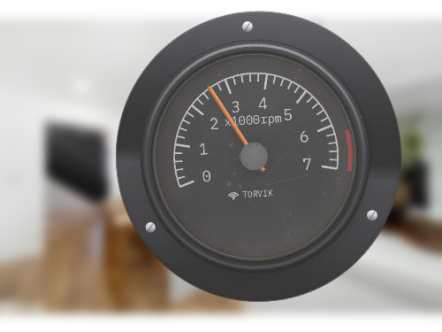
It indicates 2600 rpm
